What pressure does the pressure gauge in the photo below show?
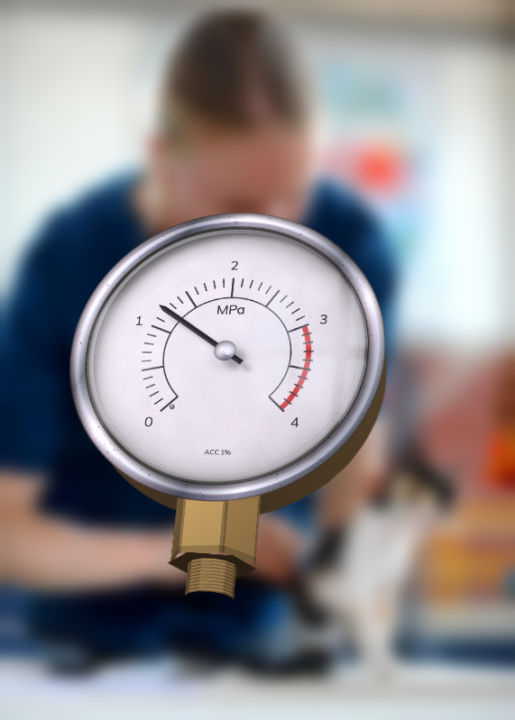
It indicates 1.2 MPa
